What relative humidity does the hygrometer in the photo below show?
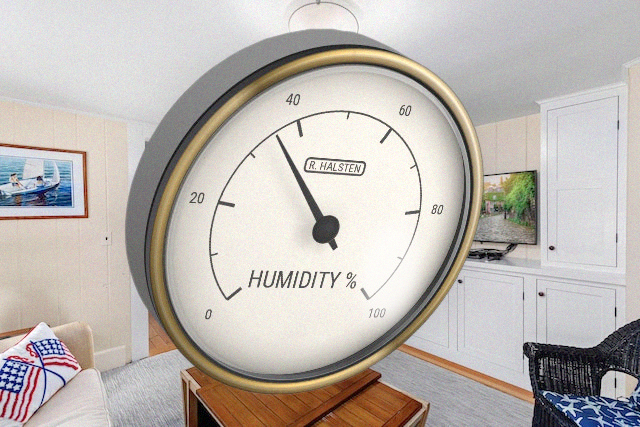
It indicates 35 %
